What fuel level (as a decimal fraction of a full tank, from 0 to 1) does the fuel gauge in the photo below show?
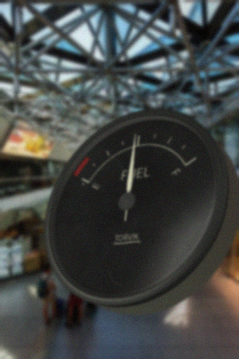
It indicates 0.5
